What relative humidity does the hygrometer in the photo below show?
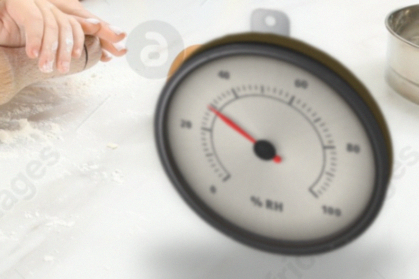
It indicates 30 %
